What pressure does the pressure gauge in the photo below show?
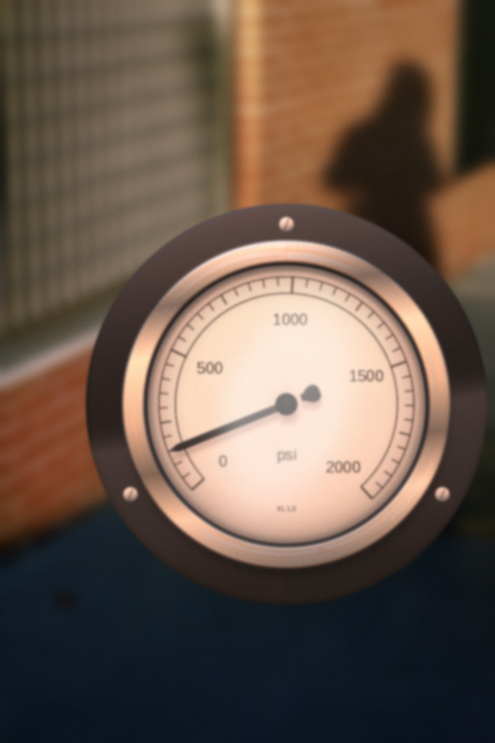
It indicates 150 psi
